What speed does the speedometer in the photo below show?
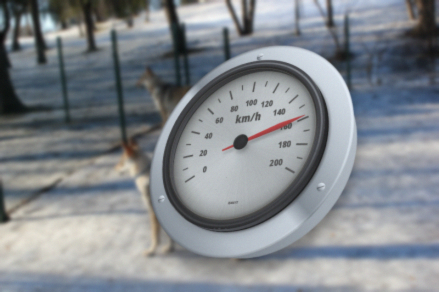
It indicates 160 km/h
